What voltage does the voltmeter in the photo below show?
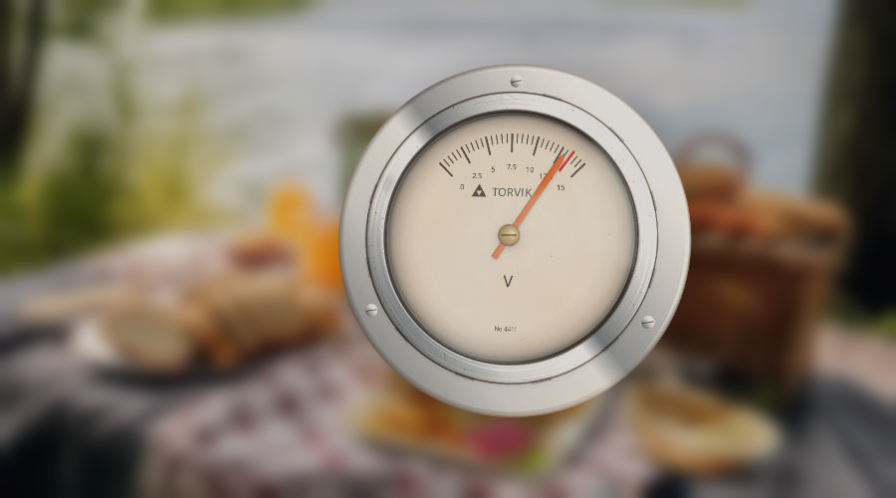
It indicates 13 V
